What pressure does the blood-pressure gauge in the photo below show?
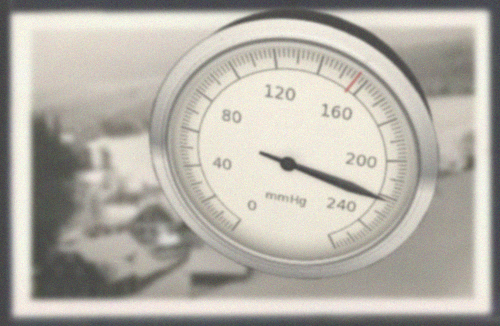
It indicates 220 mmHg
